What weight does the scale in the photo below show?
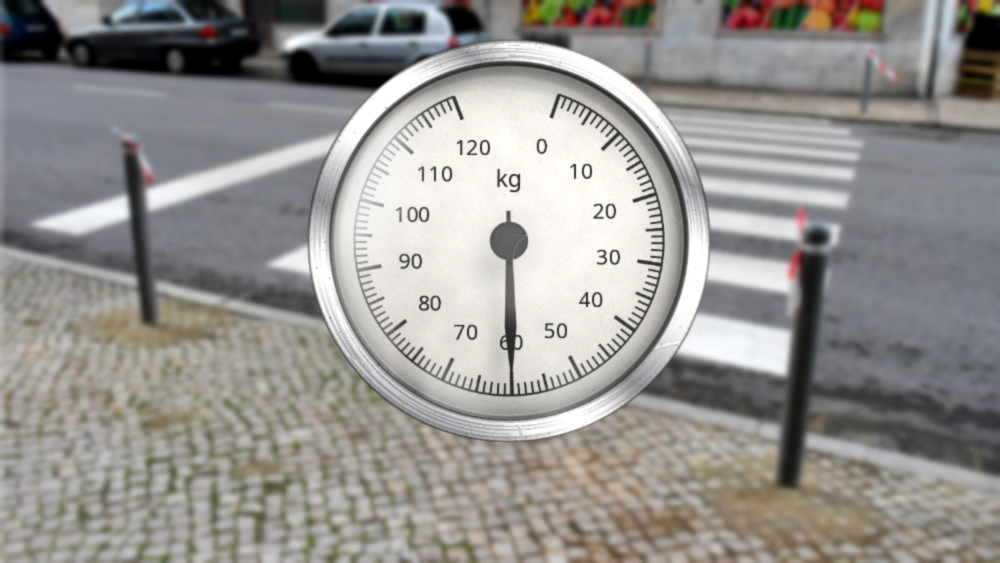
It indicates 60 kg
